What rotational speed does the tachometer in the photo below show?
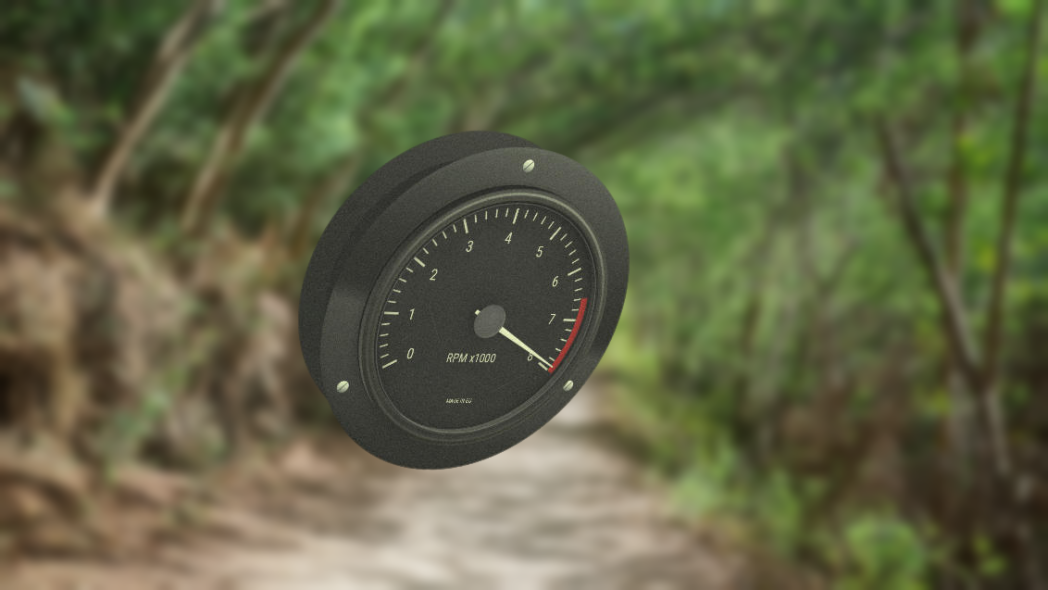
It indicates 7900 rpm
